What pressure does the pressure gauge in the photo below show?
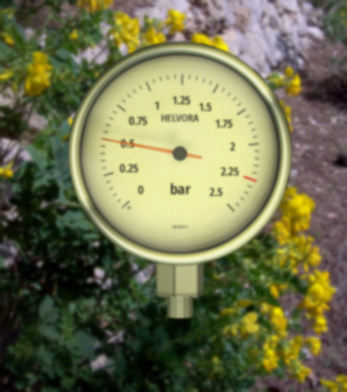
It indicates 0.5 bar
